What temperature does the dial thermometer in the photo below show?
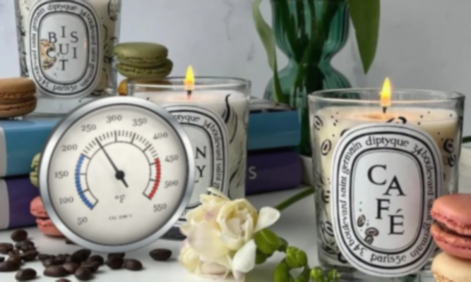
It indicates 250 °F
